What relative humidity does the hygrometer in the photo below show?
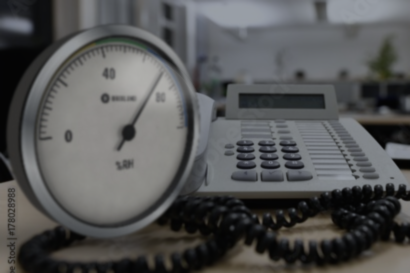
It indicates 70 %
